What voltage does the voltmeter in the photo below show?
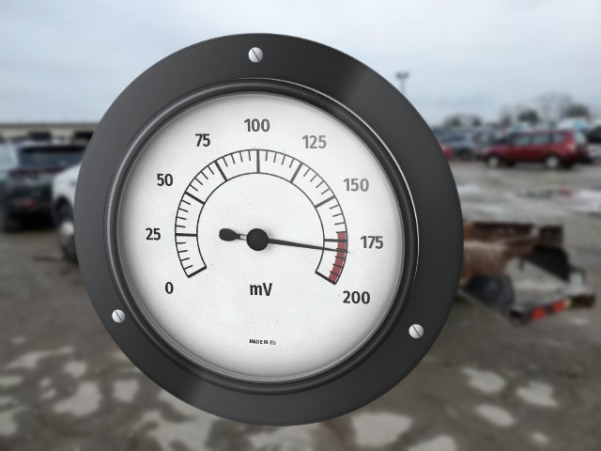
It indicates 180 mV
